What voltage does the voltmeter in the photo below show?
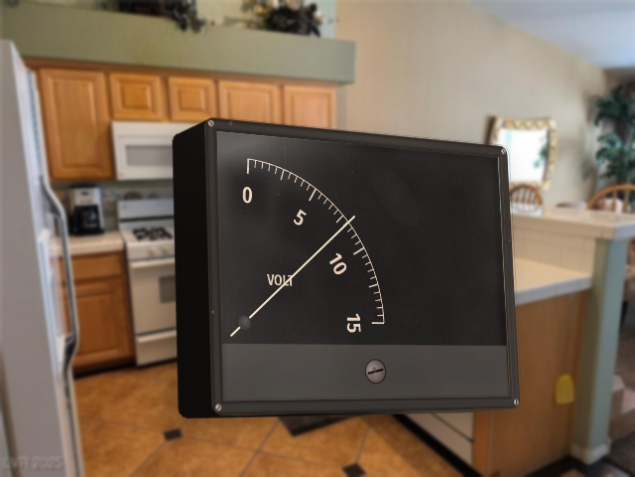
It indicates 8 V
